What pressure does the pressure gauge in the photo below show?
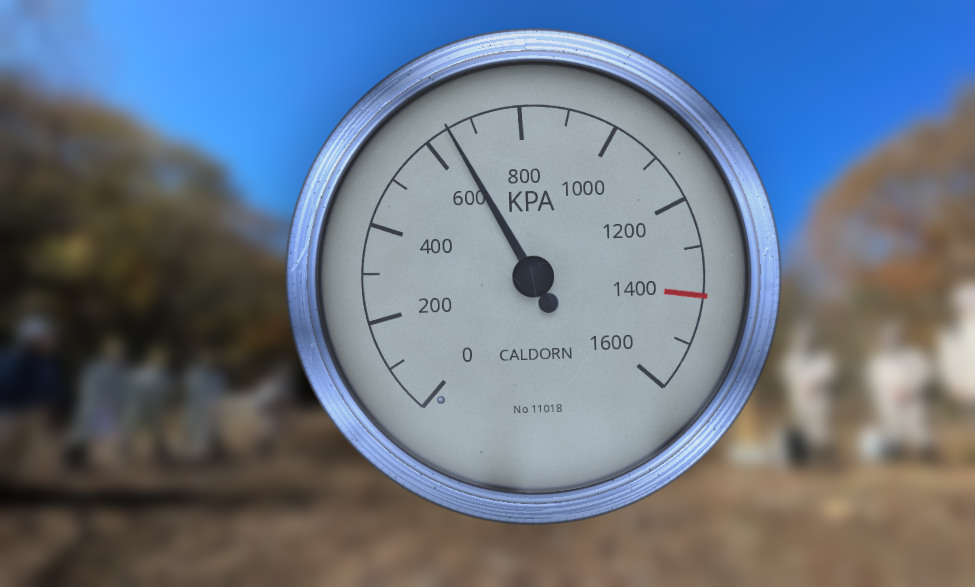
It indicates 650 kPa
